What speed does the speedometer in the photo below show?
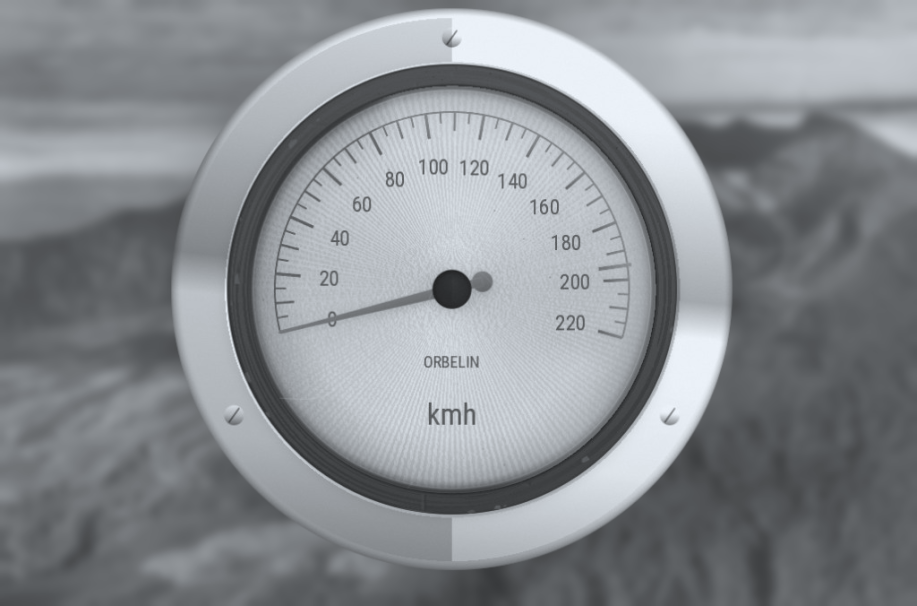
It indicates 0 km/h
